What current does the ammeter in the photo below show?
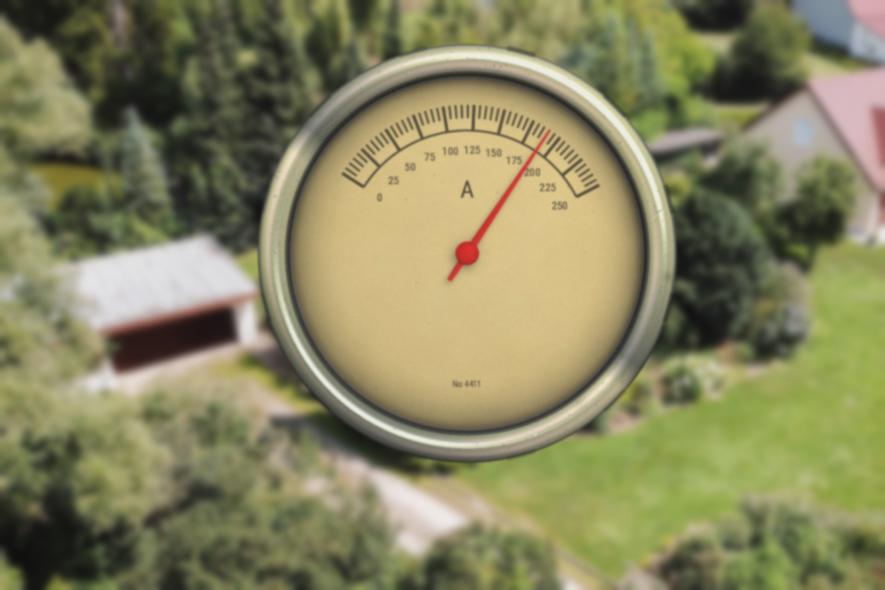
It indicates 190 A
